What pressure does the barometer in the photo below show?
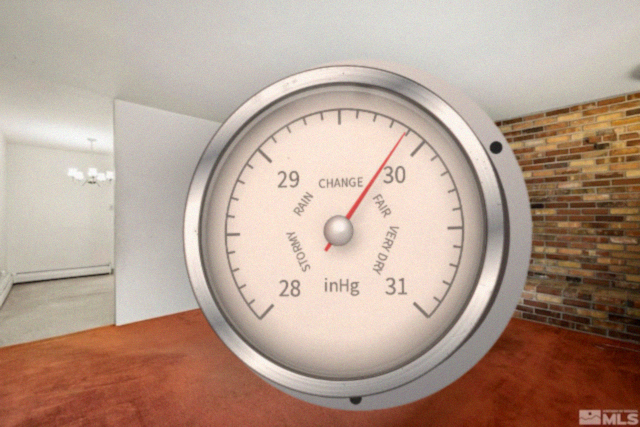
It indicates 29.9 inHg
